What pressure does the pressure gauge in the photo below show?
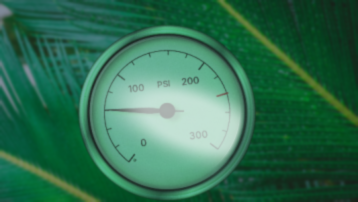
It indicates 60 psi
